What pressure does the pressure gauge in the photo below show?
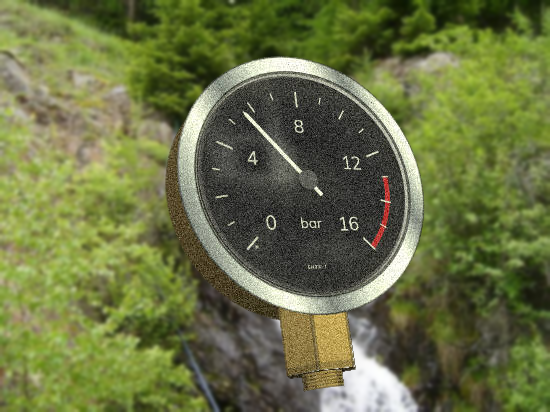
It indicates 5.5 bar
